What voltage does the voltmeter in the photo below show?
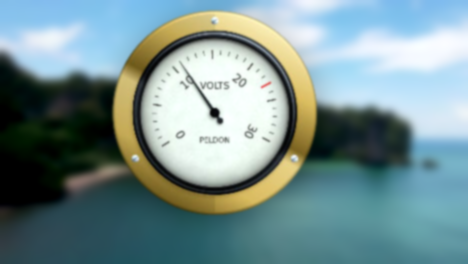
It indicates 11 V
